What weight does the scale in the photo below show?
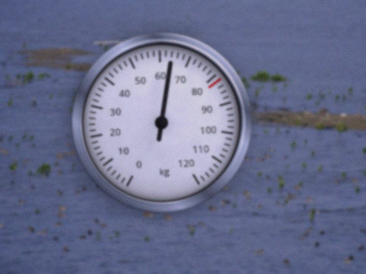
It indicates 64 kg
